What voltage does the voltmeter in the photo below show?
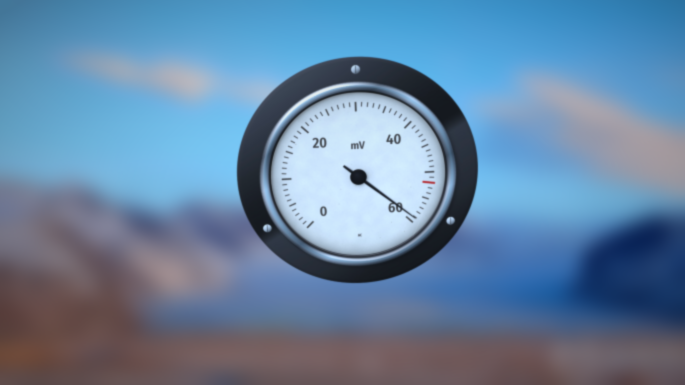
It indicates 59 mV
